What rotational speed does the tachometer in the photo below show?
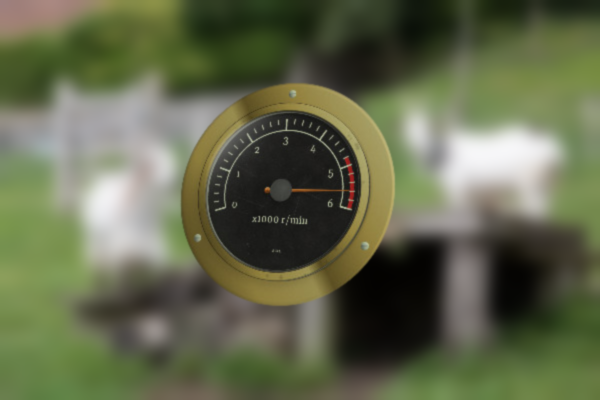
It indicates 5600 rpm
